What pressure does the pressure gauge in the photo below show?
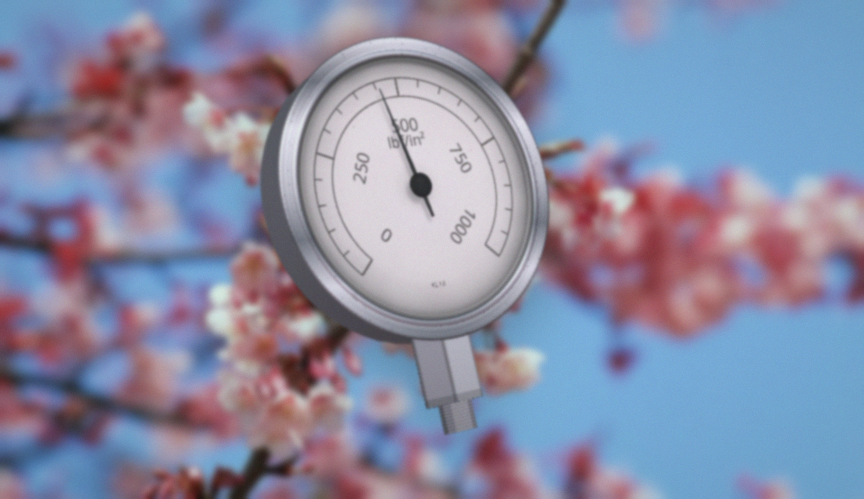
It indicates 450 psi
